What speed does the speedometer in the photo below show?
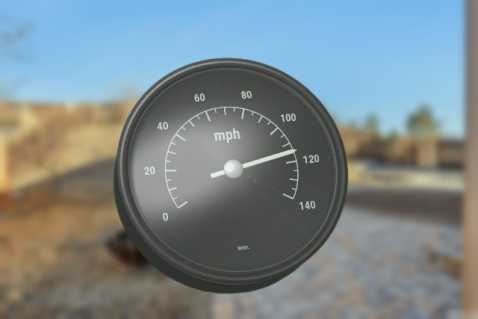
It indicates 115 mph
